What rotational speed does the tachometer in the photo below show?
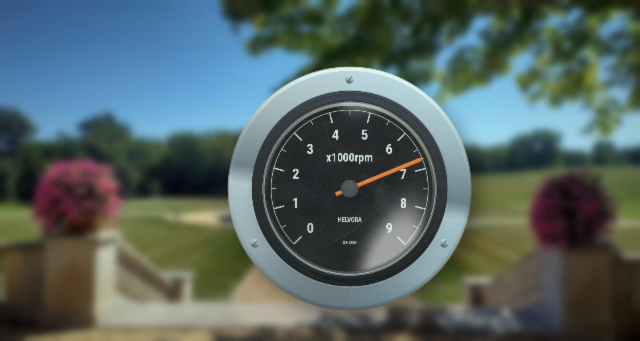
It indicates 6750 rpm
